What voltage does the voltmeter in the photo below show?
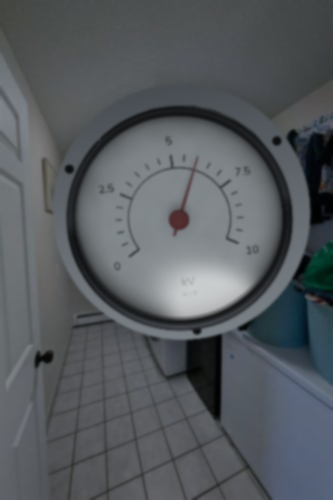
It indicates 6 kV
